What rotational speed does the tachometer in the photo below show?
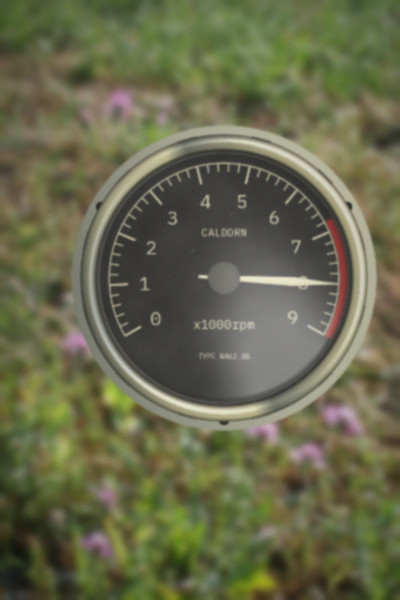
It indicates 8000 rpm
